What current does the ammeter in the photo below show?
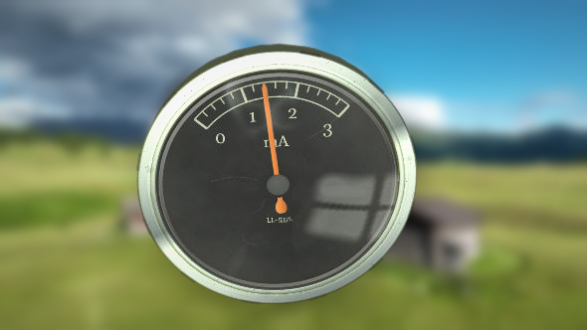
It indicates 1.4 mA
